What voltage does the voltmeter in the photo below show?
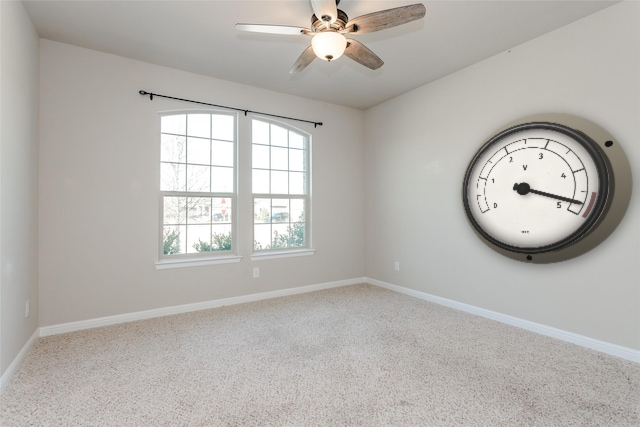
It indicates 4.75 V
